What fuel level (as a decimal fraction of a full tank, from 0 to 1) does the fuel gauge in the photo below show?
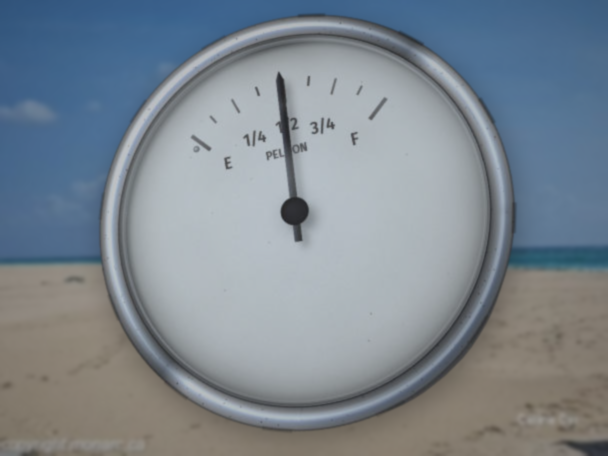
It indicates 0.5
